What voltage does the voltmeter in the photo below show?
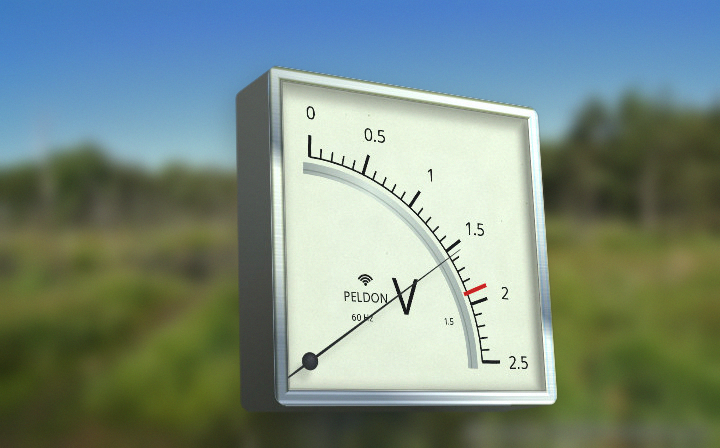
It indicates 1.55 V
